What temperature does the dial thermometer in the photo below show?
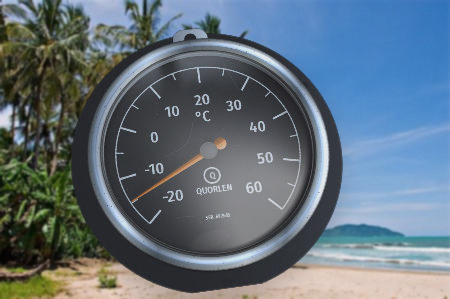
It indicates -15 °C
